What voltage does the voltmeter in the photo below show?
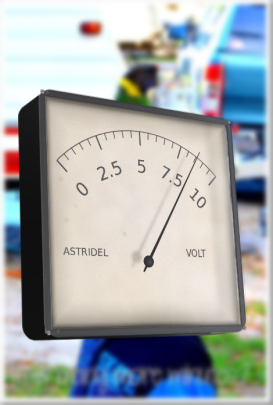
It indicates 8.5 V
